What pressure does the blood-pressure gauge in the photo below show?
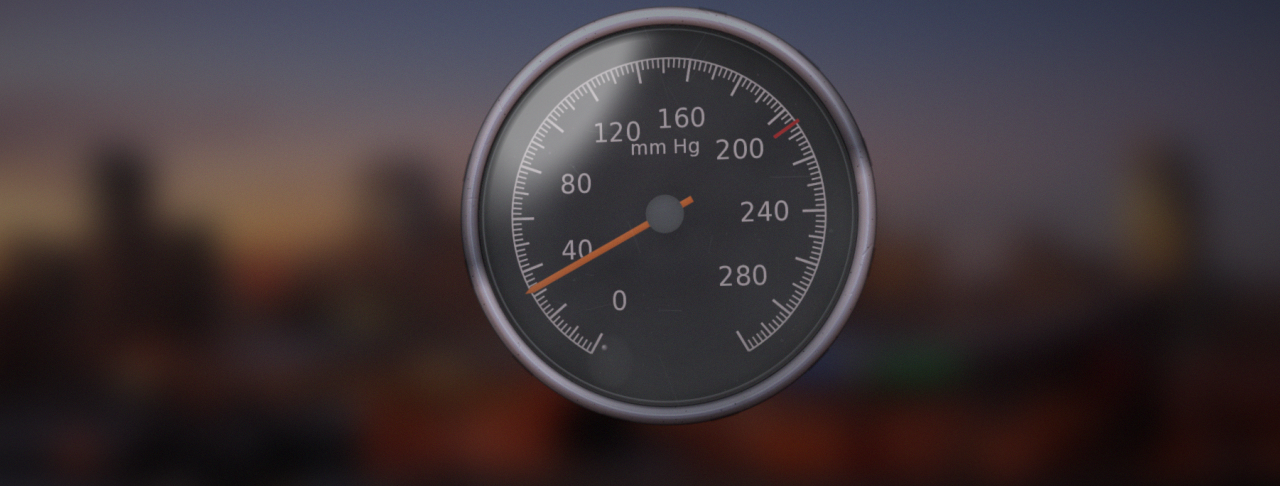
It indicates 32 mmHg
